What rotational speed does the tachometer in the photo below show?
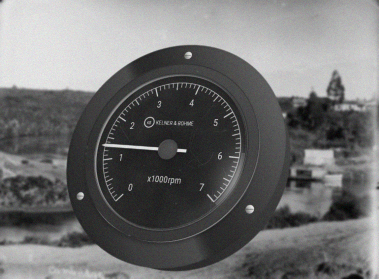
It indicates 1300 rpm
